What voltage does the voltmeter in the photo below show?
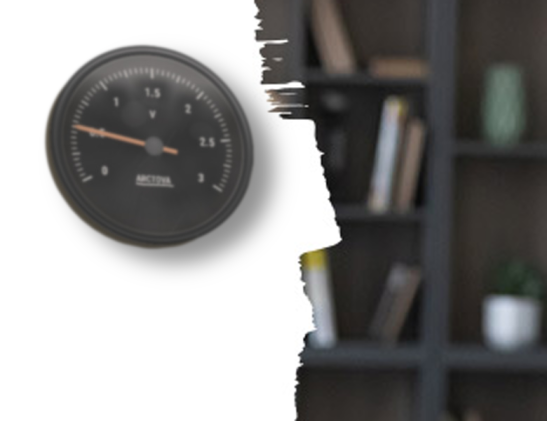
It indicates 0.5 V
